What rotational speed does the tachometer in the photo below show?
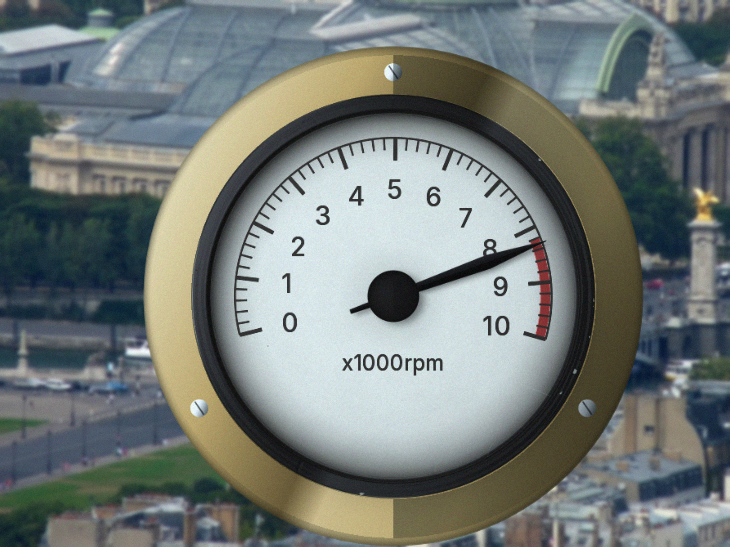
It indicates 8300 rpm
